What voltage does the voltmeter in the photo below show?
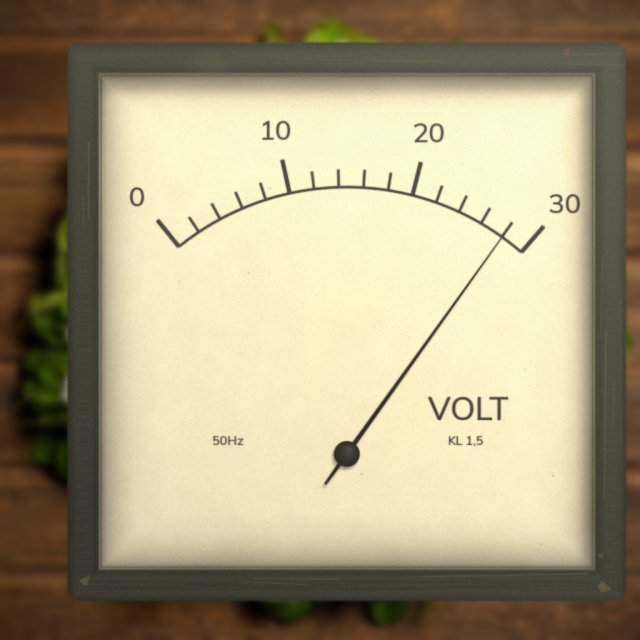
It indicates 28 V
